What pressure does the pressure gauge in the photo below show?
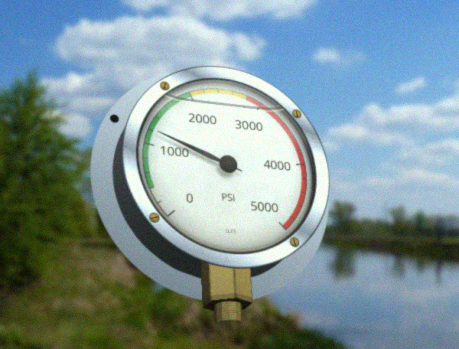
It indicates 1200 psi
